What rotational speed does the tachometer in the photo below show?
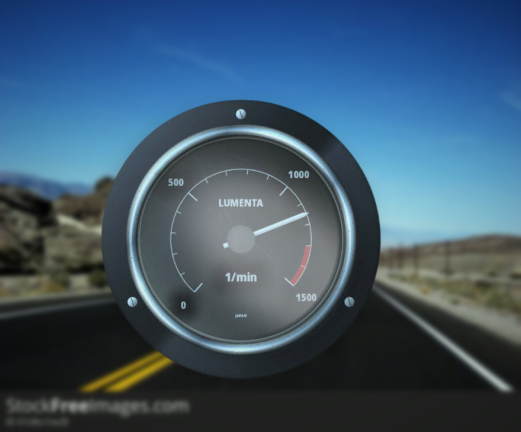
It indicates 1150 rpm
